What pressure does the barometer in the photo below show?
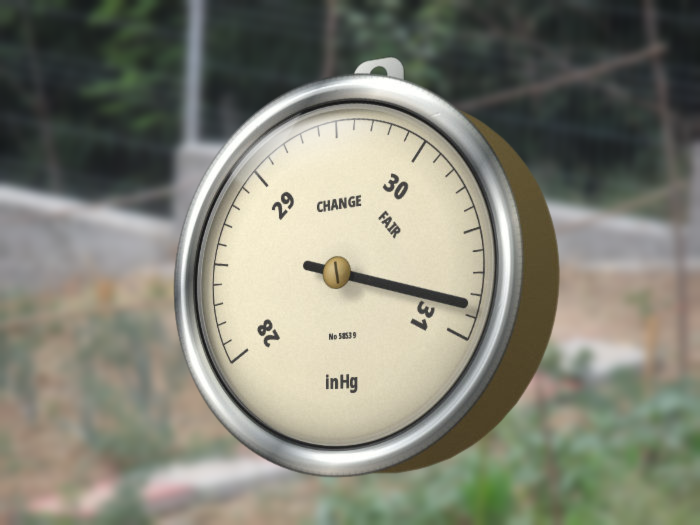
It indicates 30.85 inHg
